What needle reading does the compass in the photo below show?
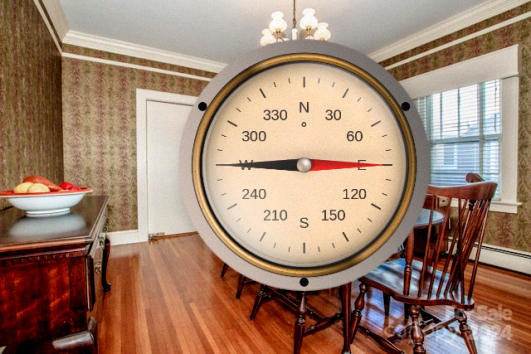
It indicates 90 °
